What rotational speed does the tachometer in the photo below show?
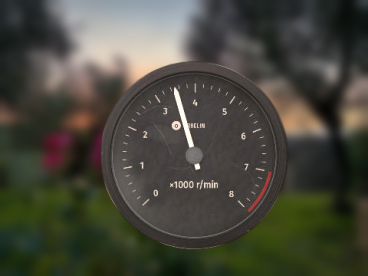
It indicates 3500 rpm
